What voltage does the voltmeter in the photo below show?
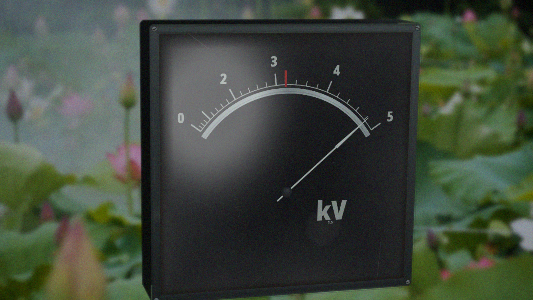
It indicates 4.8 kV
